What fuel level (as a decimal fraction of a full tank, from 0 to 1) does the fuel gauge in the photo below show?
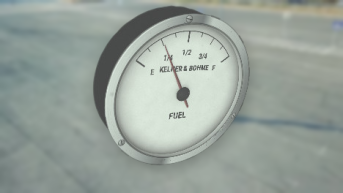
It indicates 0.25
